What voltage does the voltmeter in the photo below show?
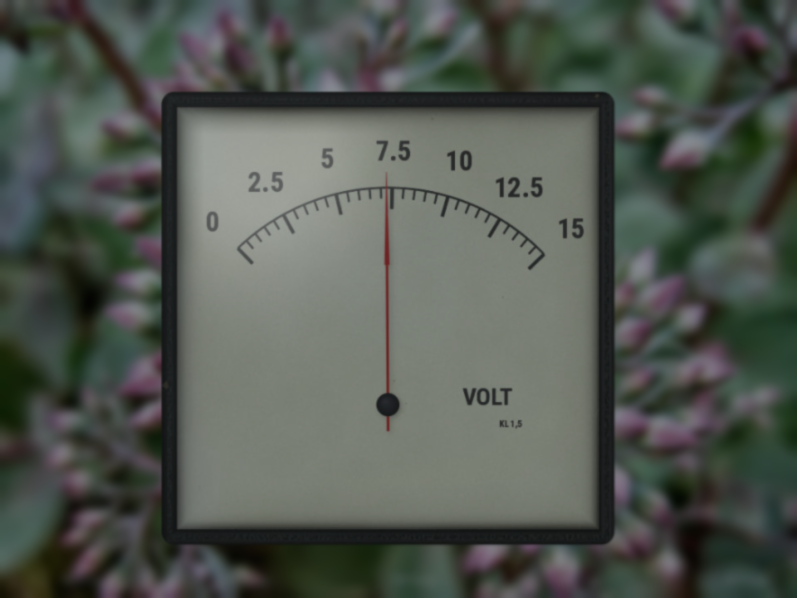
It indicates 7.25 V
